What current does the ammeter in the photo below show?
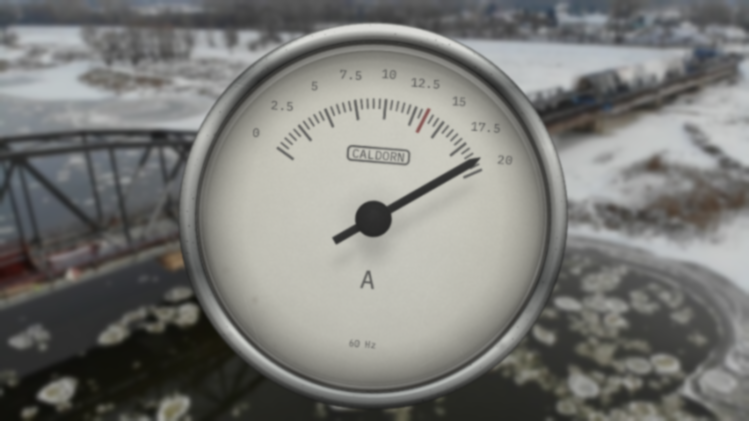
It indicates 19 A
